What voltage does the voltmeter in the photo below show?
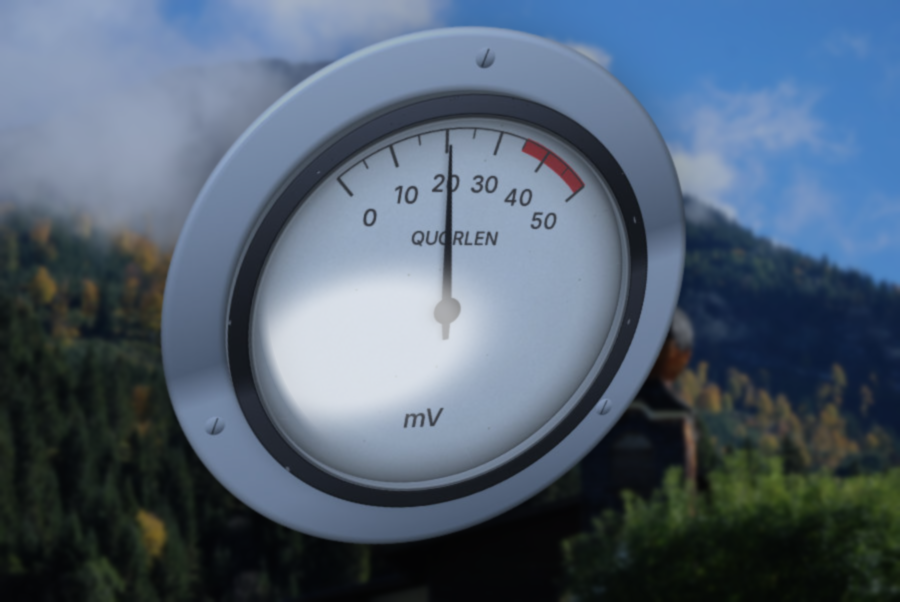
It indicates 20 mV
